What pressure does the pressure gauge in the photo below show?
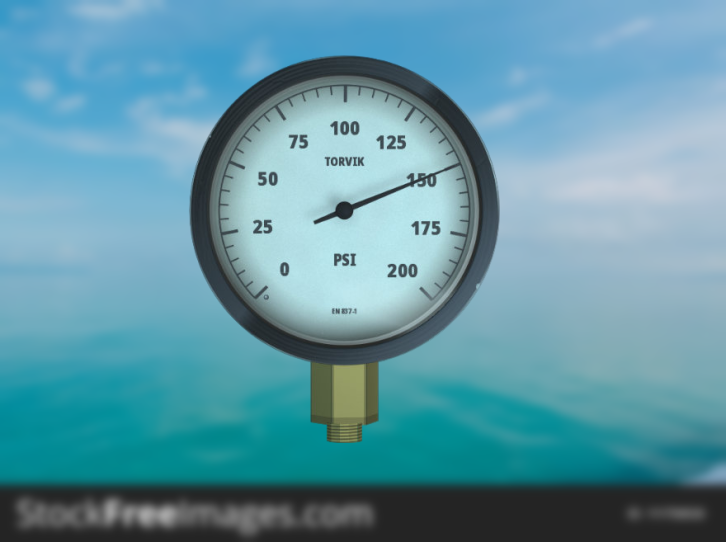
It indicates 150 psi
